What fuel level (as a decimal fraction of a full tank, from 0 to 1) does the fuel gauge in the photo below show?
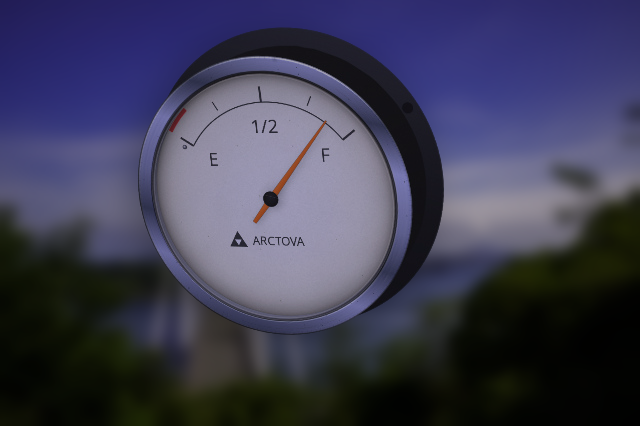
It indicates 0.875
